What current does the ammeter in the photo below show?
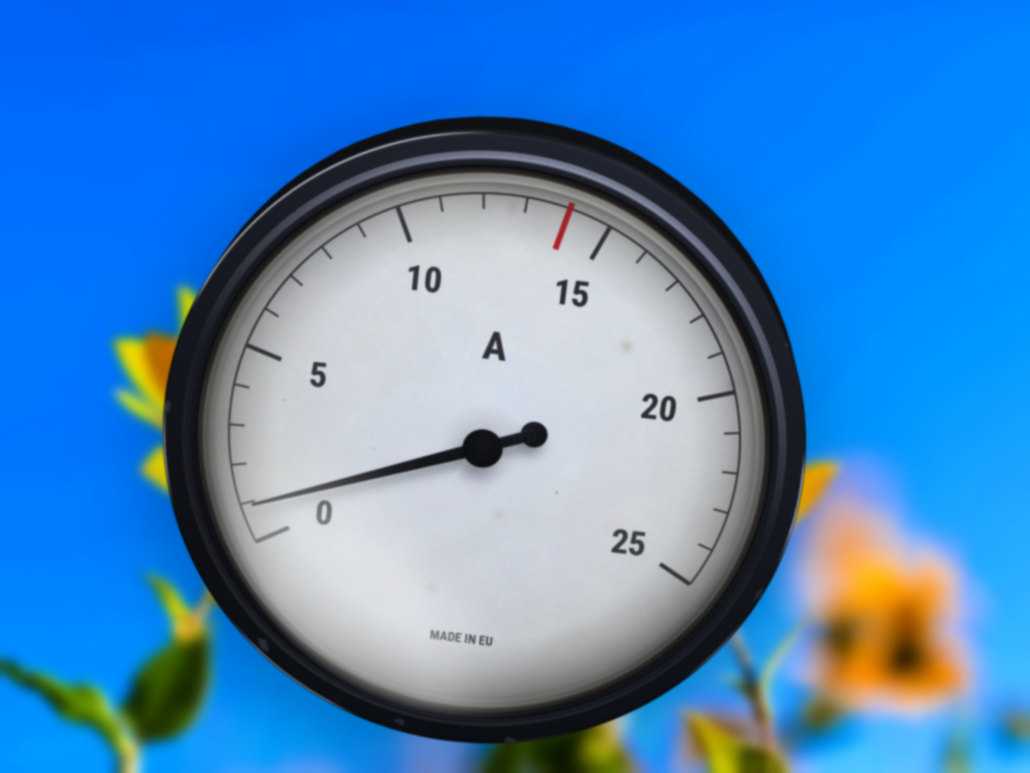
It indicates 1 A
